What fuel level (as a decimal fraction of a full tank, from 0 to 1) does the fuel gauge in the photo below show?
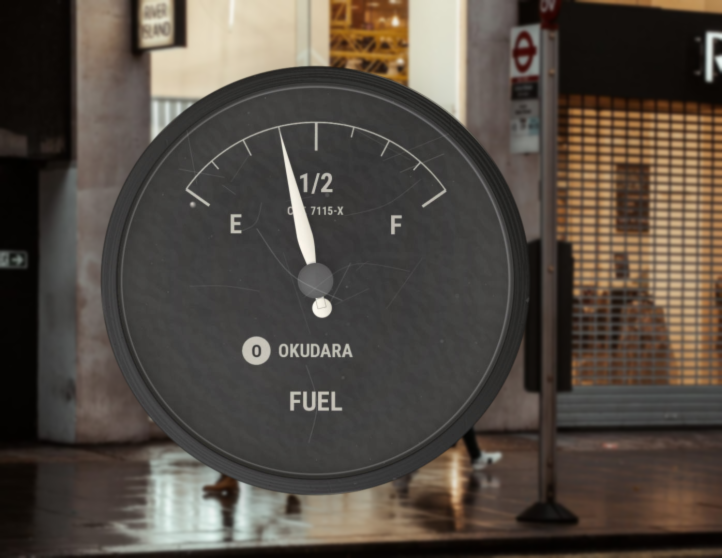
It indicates 0.375
